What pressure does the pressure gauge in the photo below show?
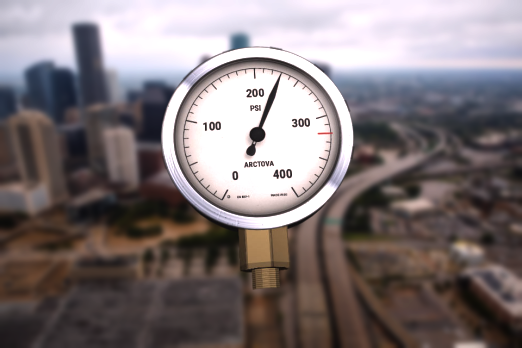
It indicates 230 psi
